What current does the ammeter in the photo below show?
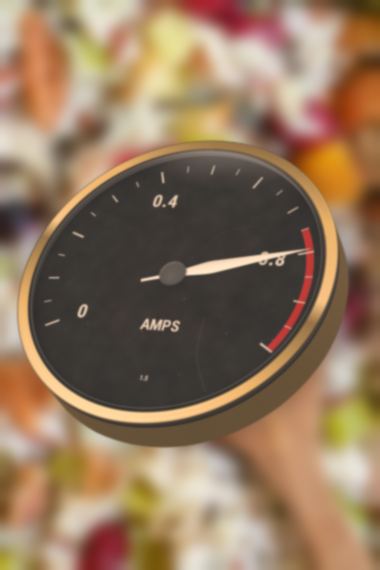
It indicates 0.8 A
